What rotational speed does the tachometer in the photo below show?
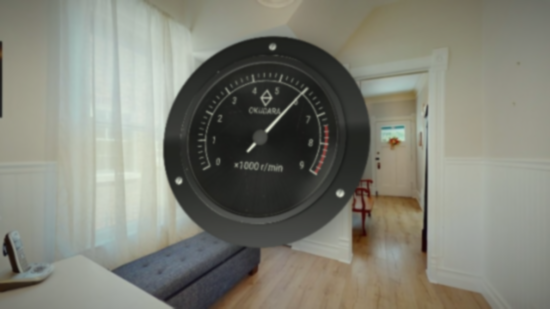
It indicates 6000 rpm
